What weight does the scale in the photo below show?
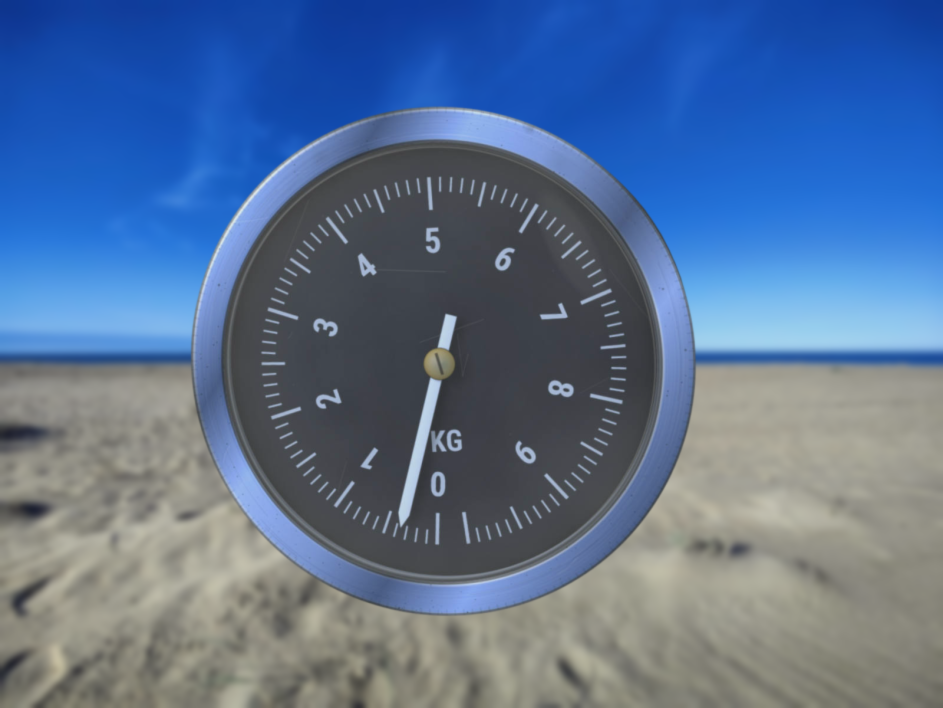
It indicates 0.35 kg
